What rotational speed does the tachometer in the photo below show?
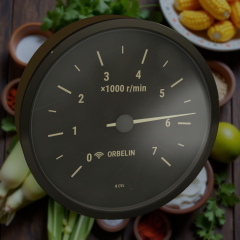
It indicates 5750 rpm
